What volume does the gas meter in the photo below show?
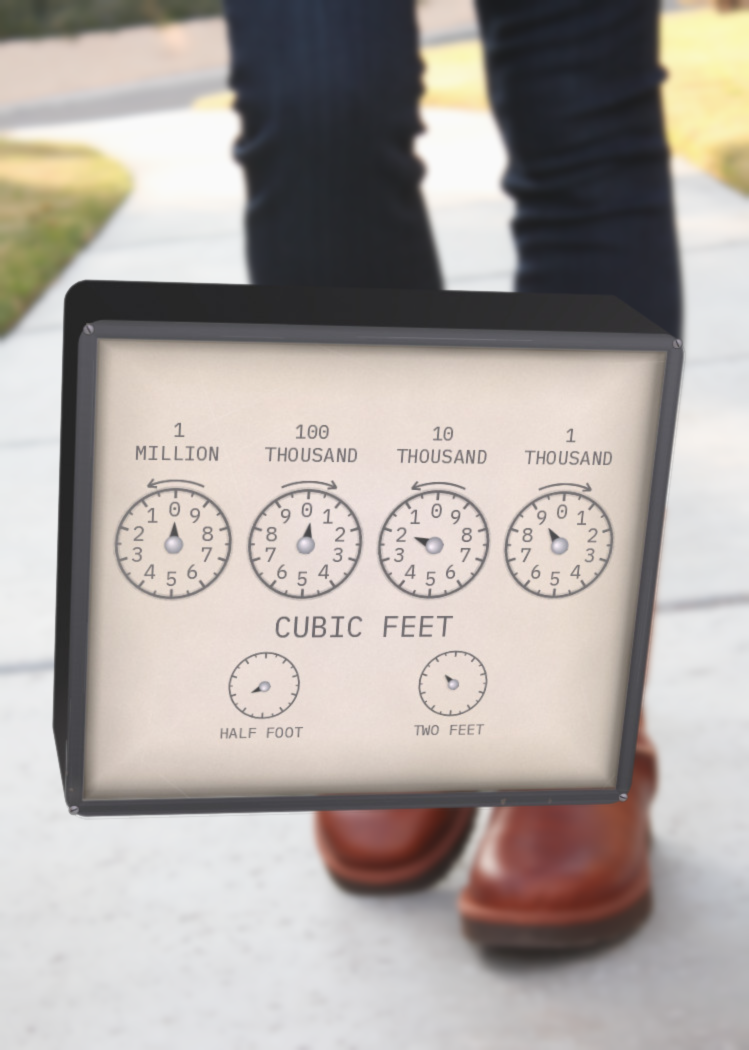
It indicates 1900 ft³
